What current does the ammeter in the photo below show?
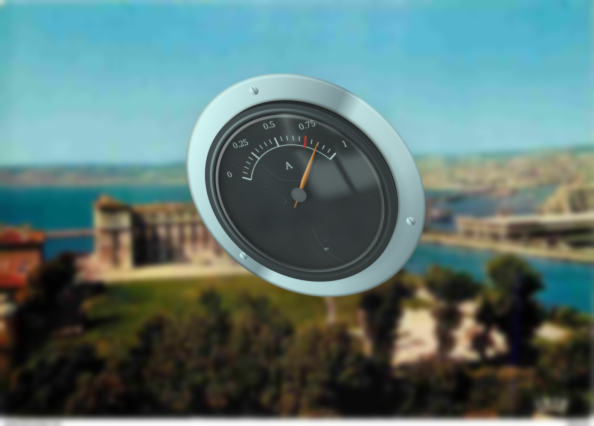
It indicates 0.85 A
